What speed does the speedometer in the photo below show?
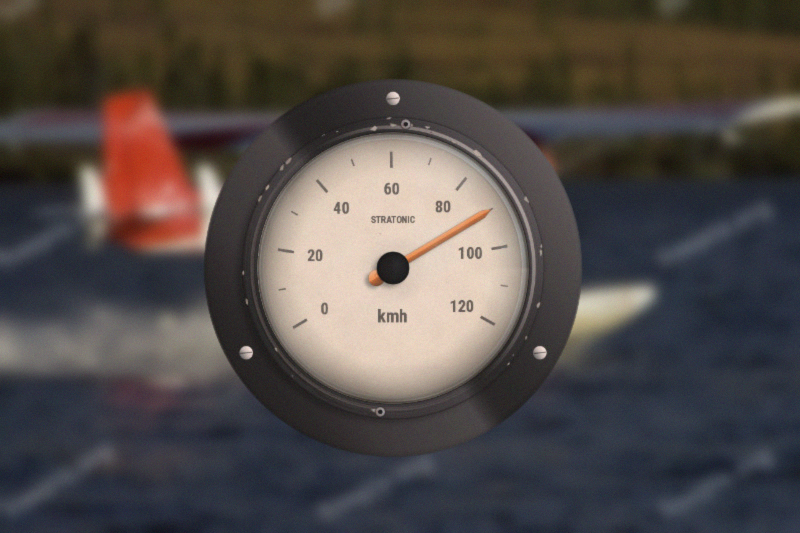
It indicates 90 km/h
